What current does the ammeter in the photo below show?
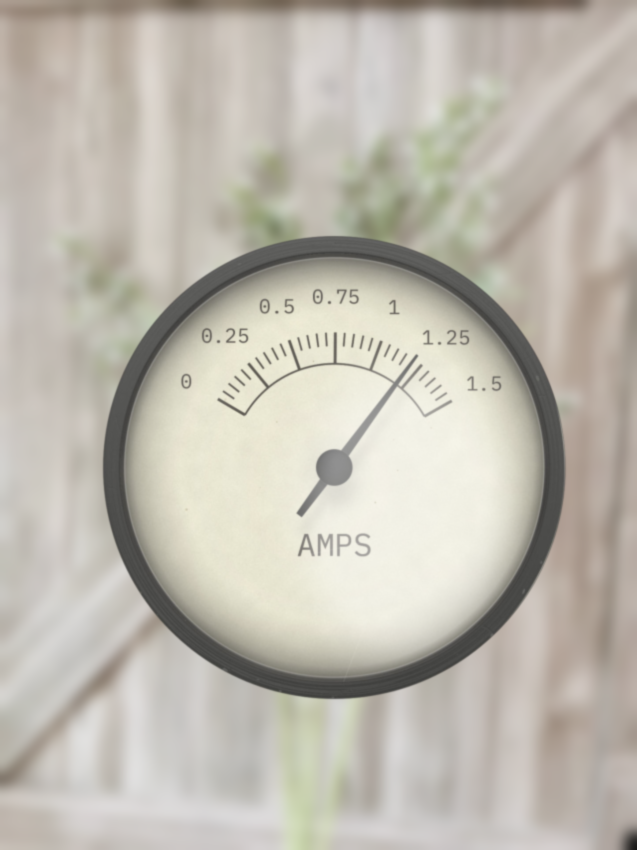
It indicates 1.2 A
